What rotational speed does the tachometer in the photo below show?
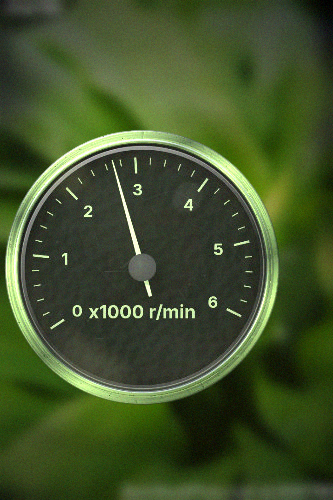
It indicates 2700 rpm
